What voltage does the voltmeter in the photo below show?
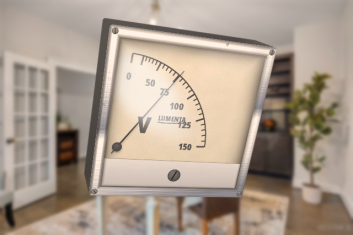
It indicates 75 V
